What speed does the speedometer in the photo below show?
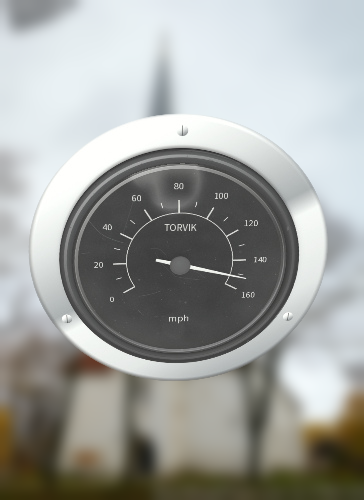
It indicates 150 mph
